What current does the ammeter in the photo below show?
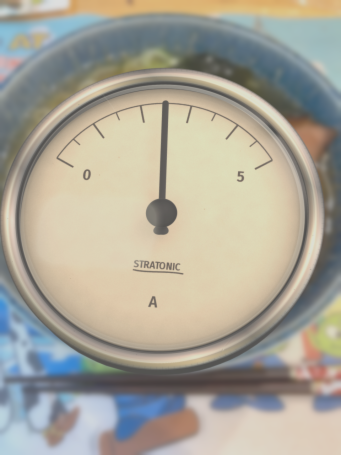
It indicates 2.5 A
